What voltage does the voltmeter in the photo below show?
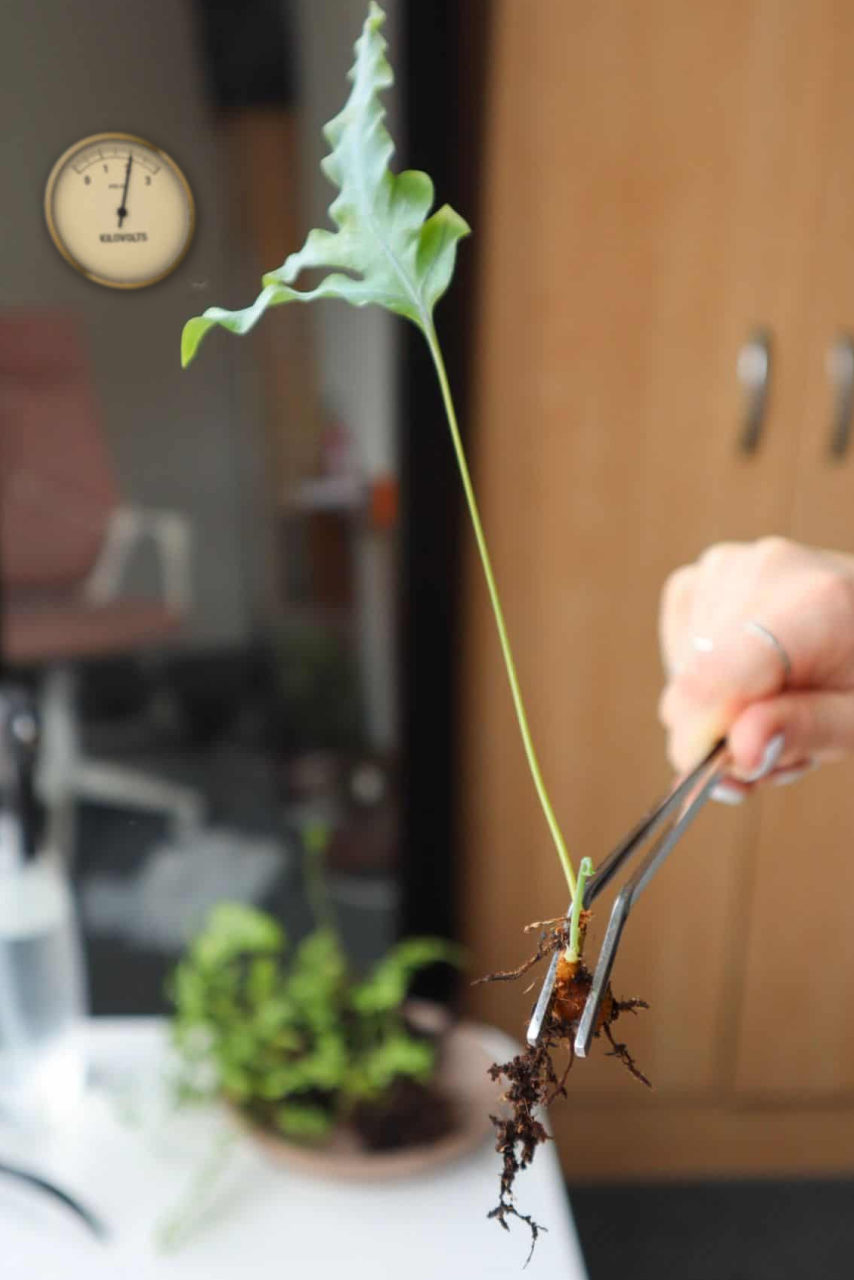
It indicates 2 kV
